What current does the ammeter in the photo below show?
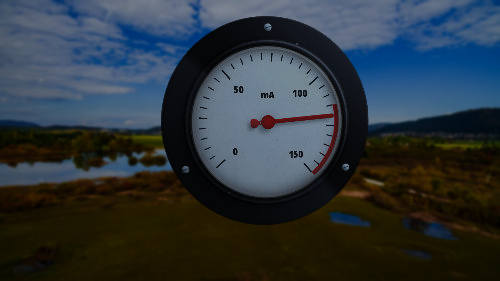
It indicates 120 mA
